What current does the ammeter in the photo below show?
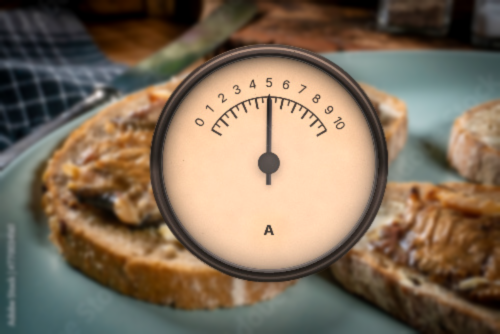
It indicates 5 A
